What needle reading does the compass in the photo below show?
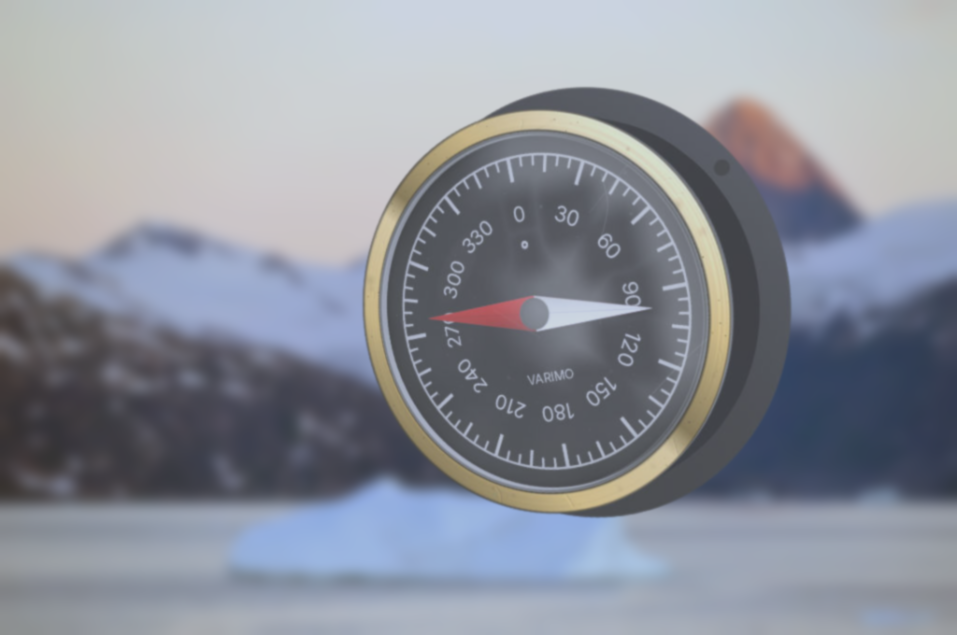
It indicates 277.5 °
